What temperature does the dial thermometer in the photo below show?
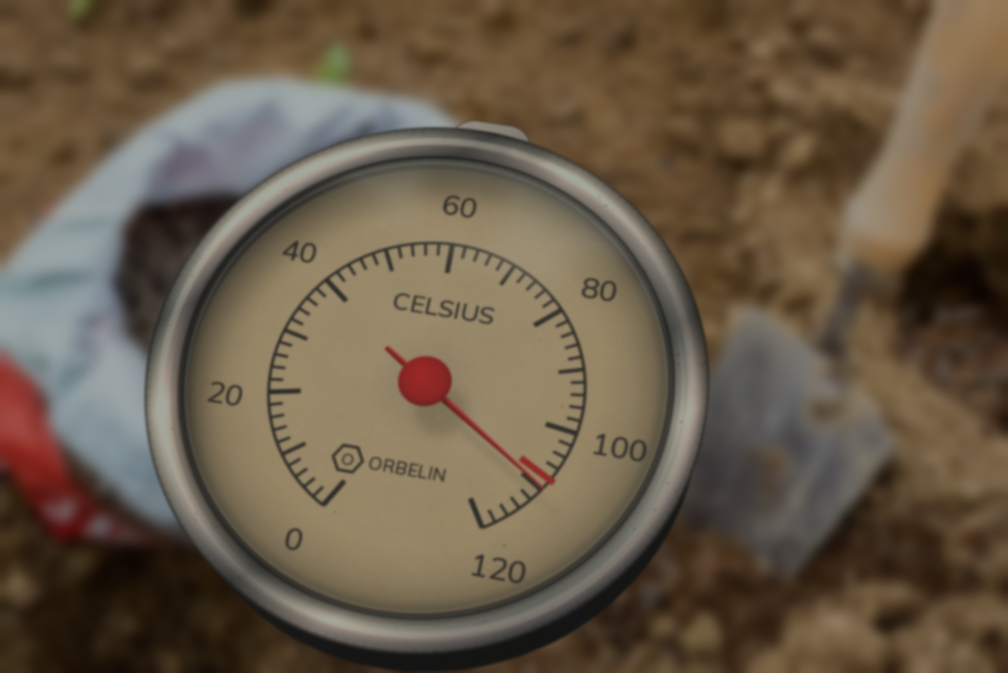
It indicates 110 °C
